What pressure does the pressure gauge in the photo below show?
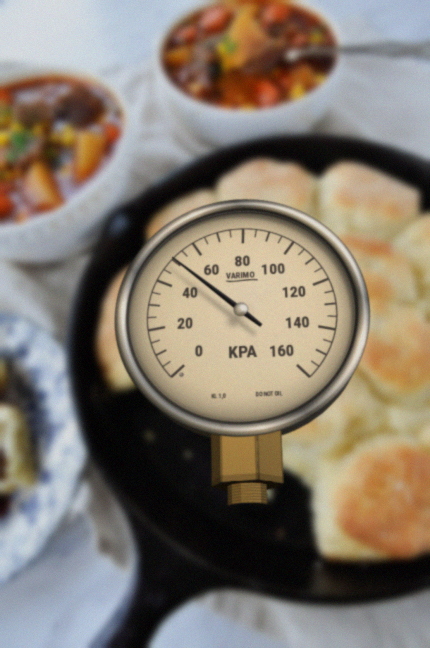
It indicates 50 kPa
